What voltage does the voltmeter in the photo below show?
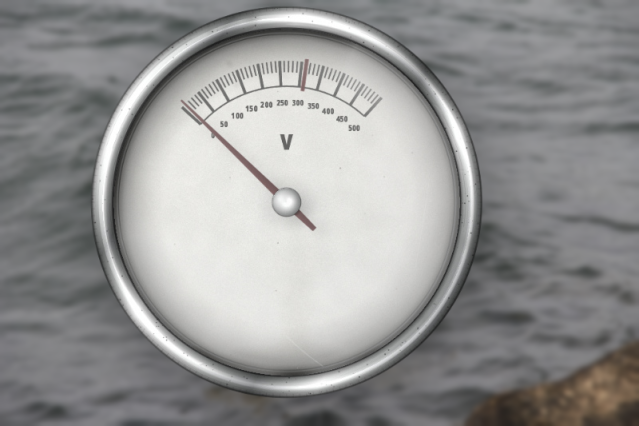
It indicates 10 V
